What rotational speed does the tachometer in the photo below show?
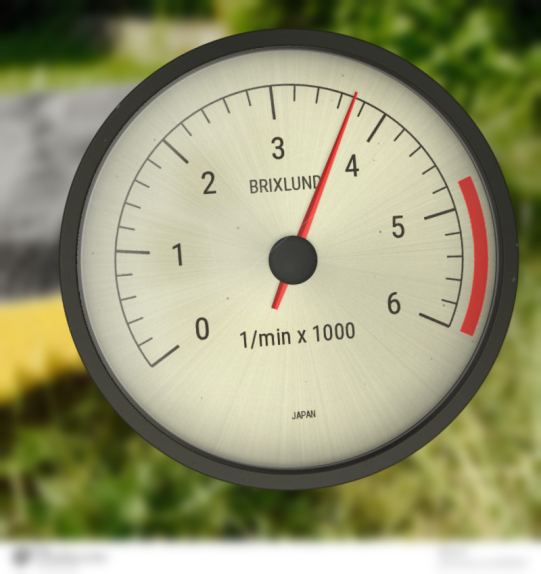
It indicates 3700 rpm
